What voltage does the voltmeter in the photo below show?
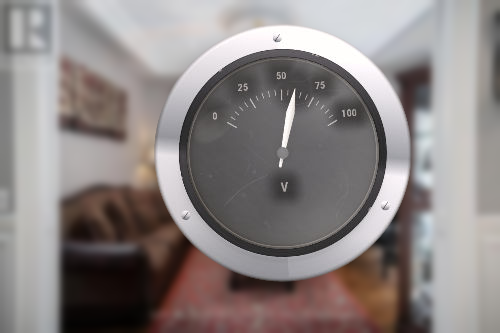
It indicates 60 V
